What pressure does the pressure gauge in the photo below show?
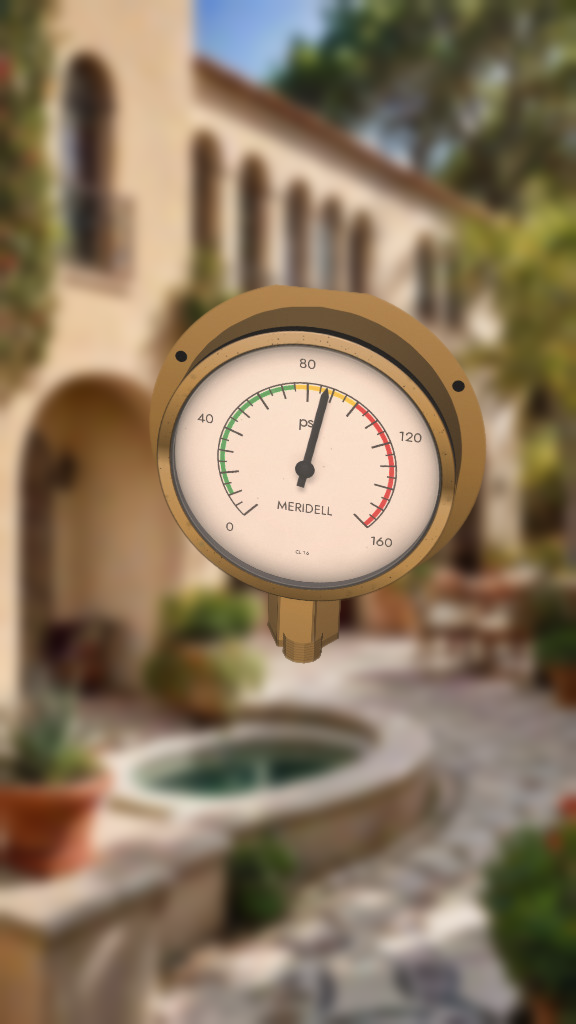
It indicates 87.5 psi
